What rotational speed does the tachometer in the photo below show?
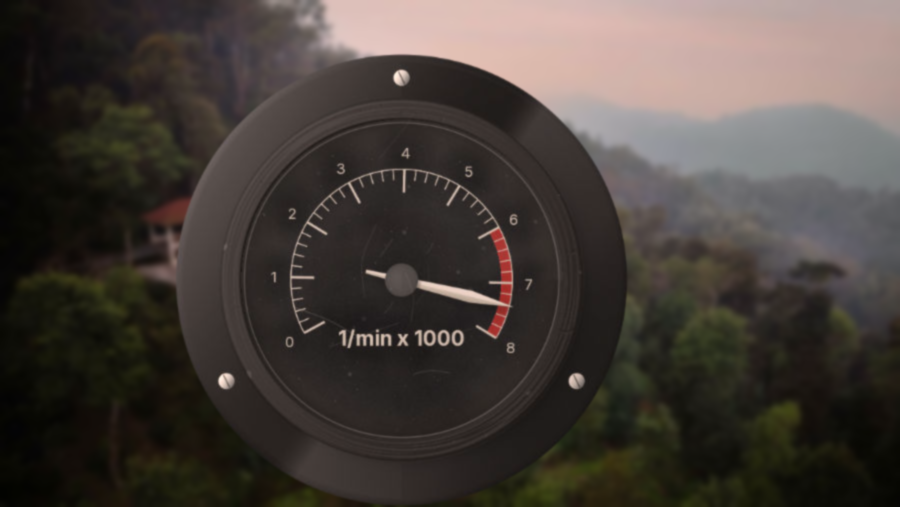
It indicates 7400 rpm
